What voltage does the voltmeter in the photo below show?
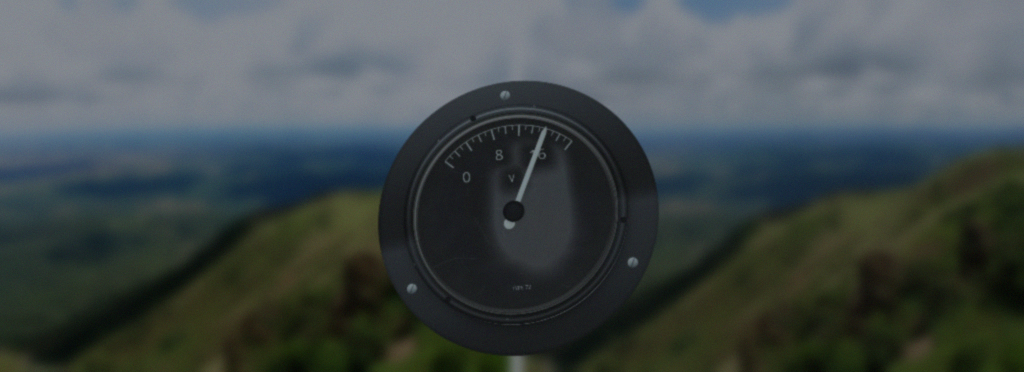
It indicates 16 V
